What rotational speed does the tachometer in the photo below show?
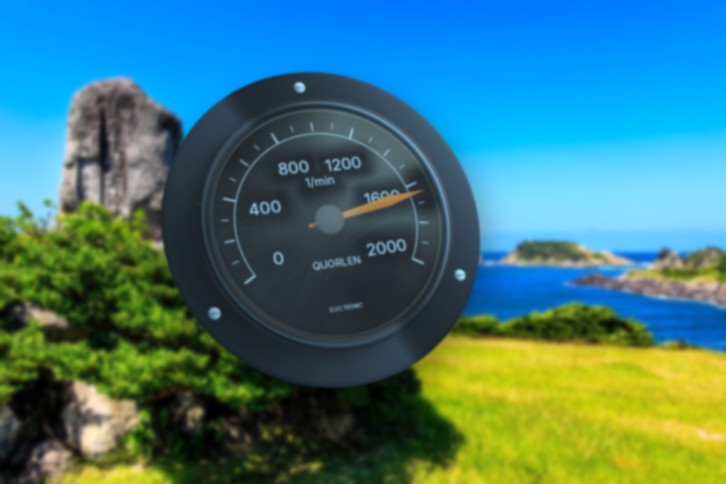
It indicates 1650 rpm
